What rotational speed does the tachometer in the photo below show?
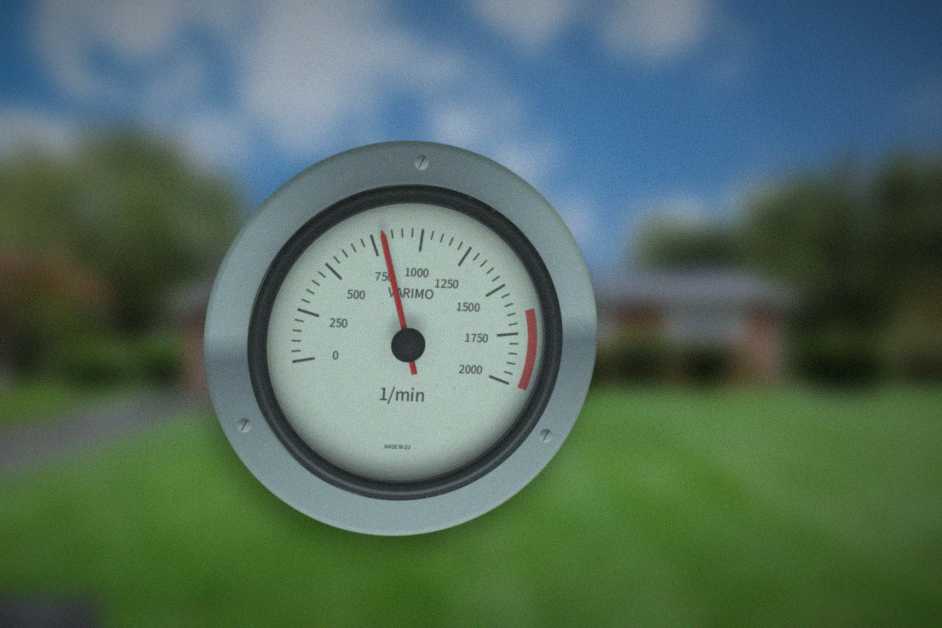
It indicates 800 rpm
